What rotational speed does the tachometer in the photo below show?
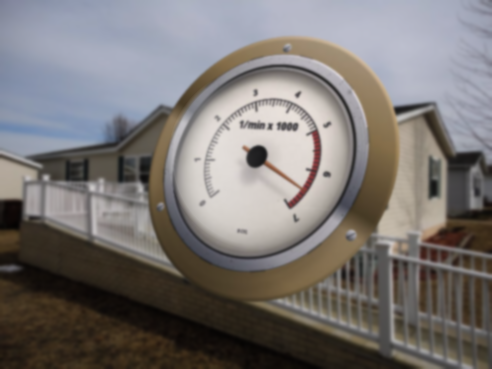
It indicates 6500 rpm
